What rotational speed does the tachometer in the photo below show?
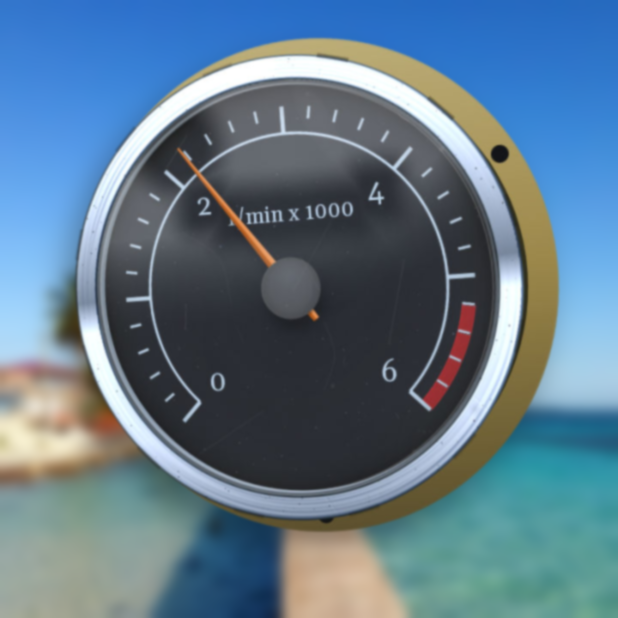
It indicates 2200 rpm
